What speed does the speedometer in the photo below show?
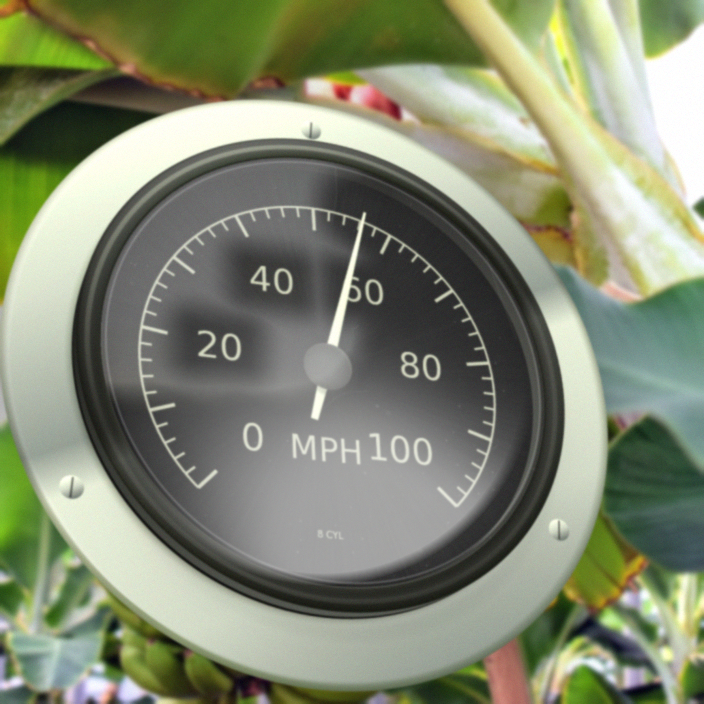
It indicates 56 mph
